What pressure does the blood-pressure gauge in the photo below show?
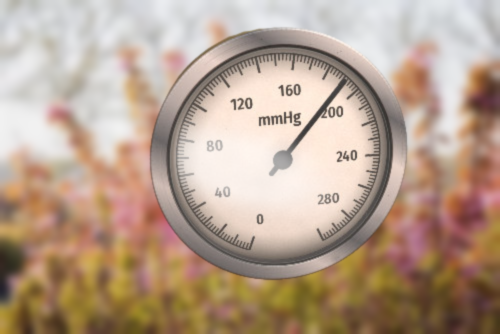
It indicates 190 mmHg
